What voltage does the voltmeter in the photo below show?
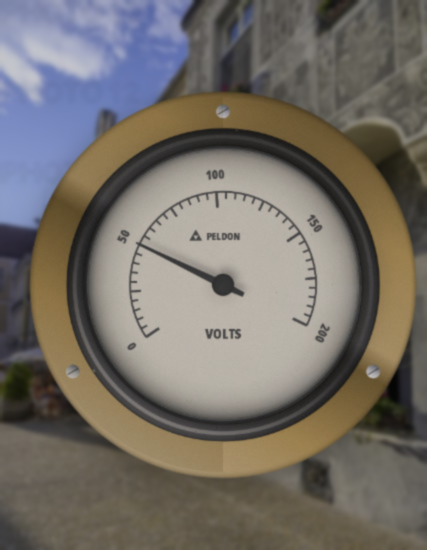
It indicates 50 V
